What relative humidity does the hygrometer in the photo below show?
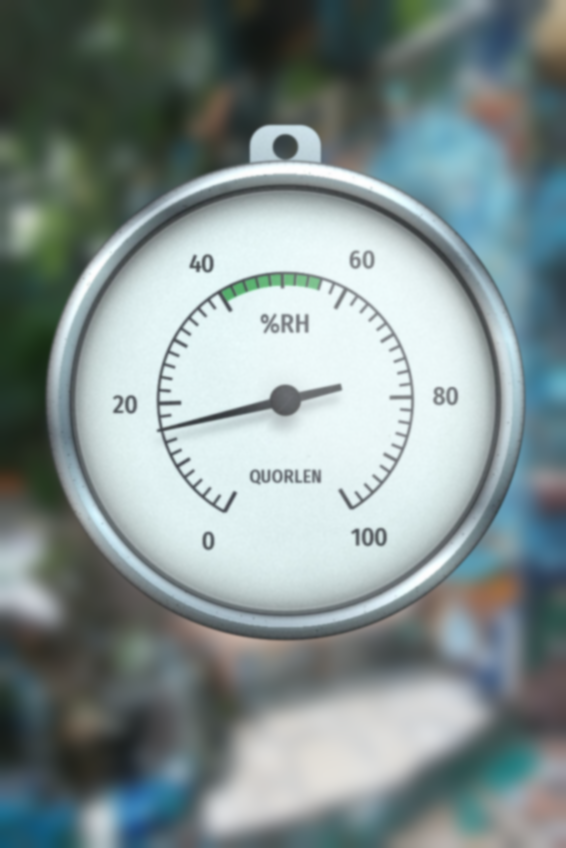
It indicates 16 %
